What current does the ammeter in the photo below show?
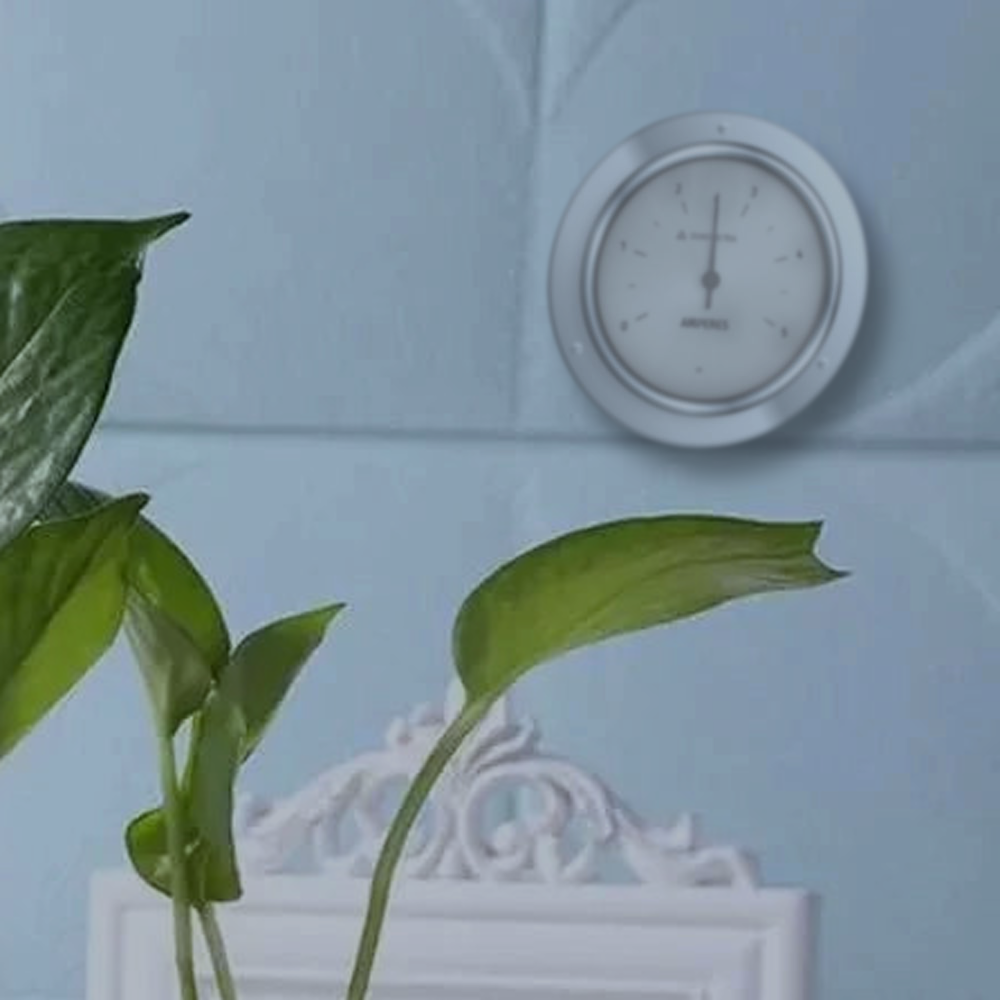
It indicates 2.5 A
